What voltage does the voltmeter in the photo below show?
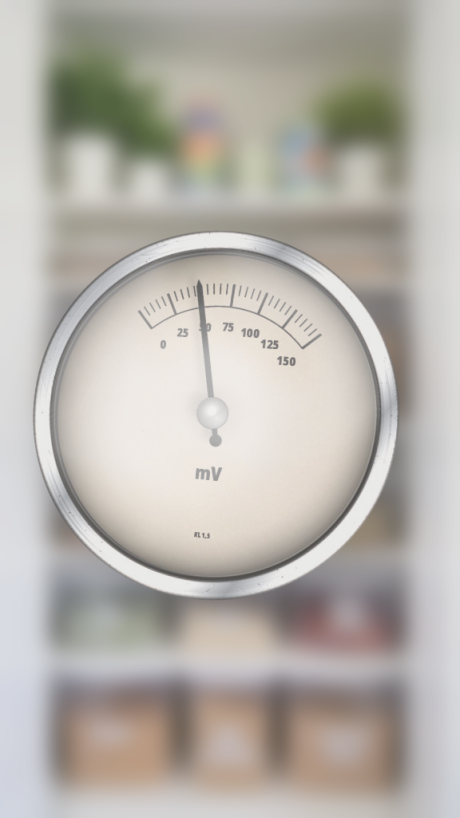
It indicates 50 mV
